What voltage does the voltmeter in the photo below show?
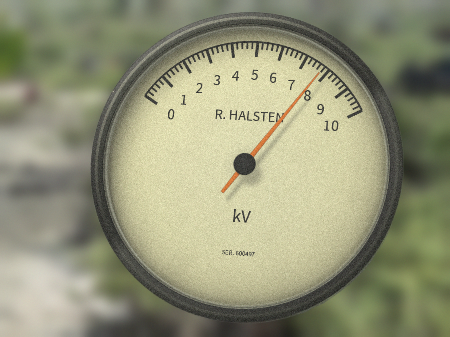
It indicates 7.8 kV
